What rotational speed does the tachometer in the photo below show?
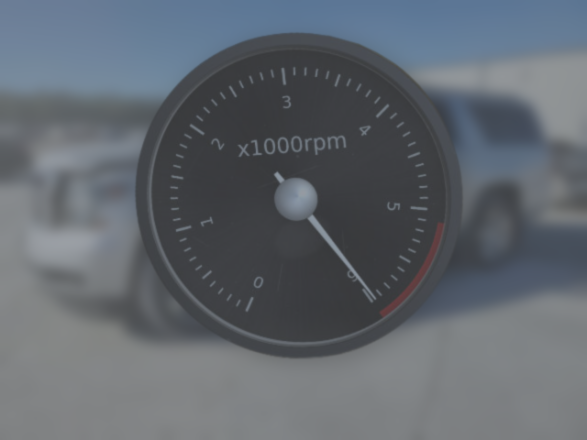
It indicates 5950 rpm
